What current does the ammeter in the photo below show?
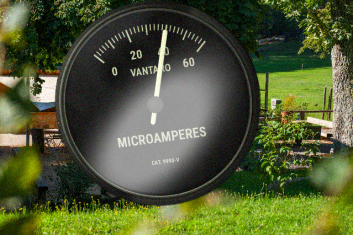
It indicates 40 µA
